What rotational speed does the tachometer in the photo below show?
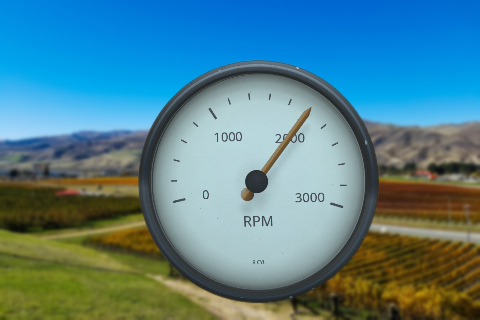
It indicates 2000 rpm
